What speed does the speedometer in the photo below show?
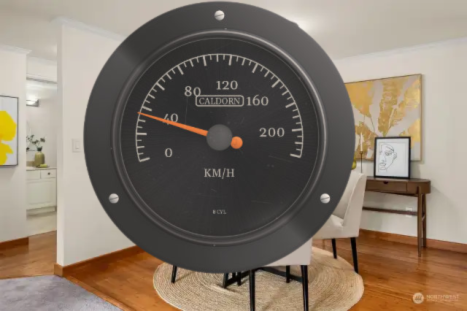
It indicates 35 km/h
